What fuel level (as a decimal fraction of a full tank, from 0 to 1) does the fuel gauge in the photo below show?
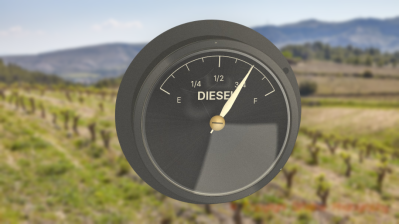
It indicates 0.75
